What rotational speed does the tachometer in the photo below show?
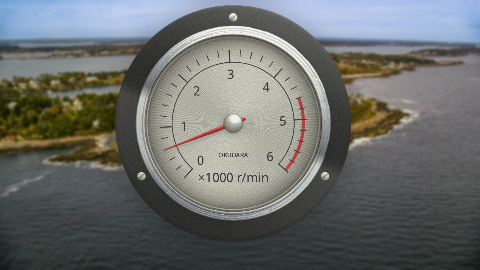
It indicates 600 rpm
